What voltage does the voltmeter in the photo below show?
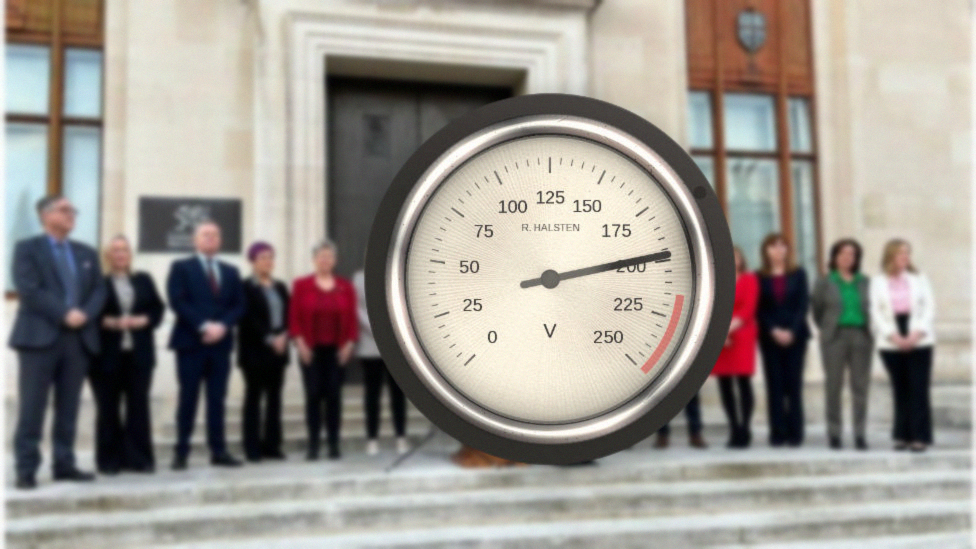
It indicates 197.5 V
